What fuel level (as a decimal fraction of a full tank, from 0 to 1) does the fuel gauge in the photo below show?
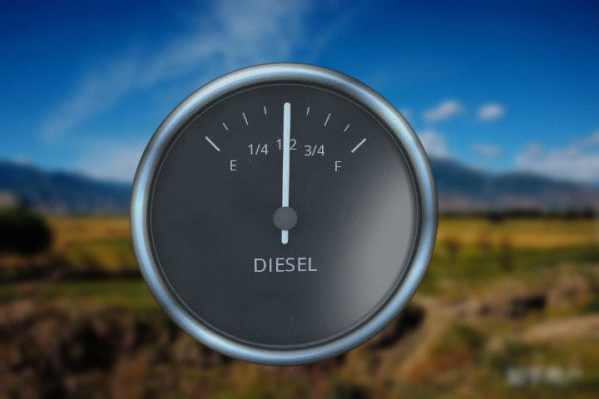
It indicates 0.5
